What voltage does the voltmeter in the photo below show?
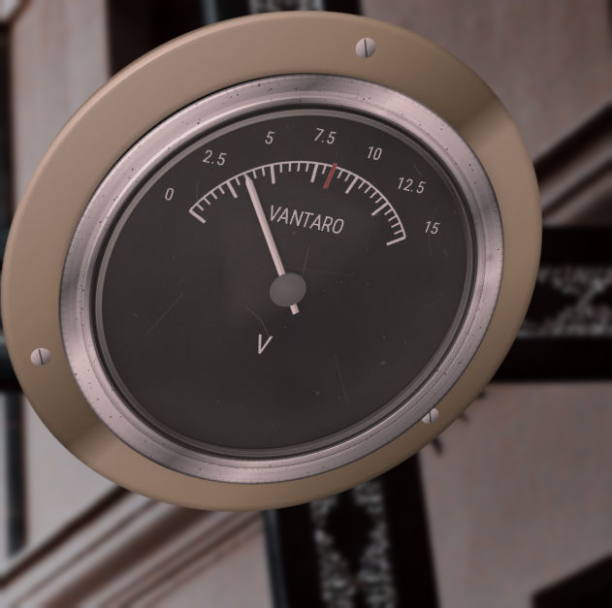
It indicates 3.5 V
